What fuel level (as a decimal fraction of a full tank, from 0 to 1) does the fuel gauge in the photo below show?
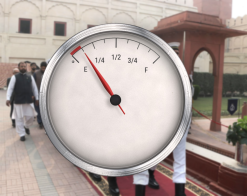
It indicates 0.125
